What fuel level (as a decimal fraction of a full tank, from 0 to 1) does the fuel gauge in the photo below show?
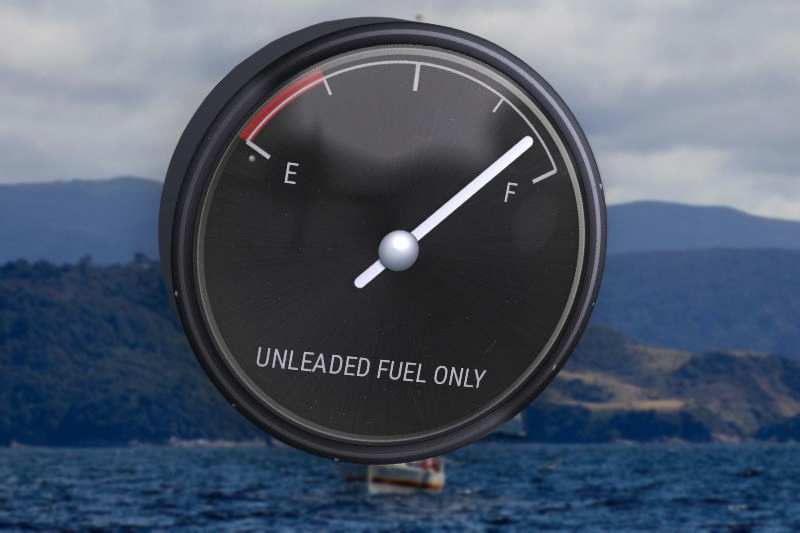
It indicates 0.875
